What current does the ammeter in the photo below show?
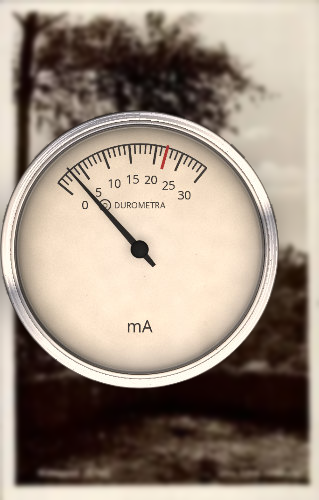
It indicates 3 mA
